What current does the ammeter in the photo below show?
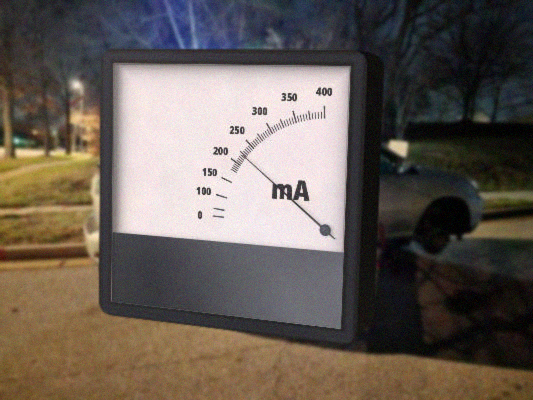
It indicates 225 mA
